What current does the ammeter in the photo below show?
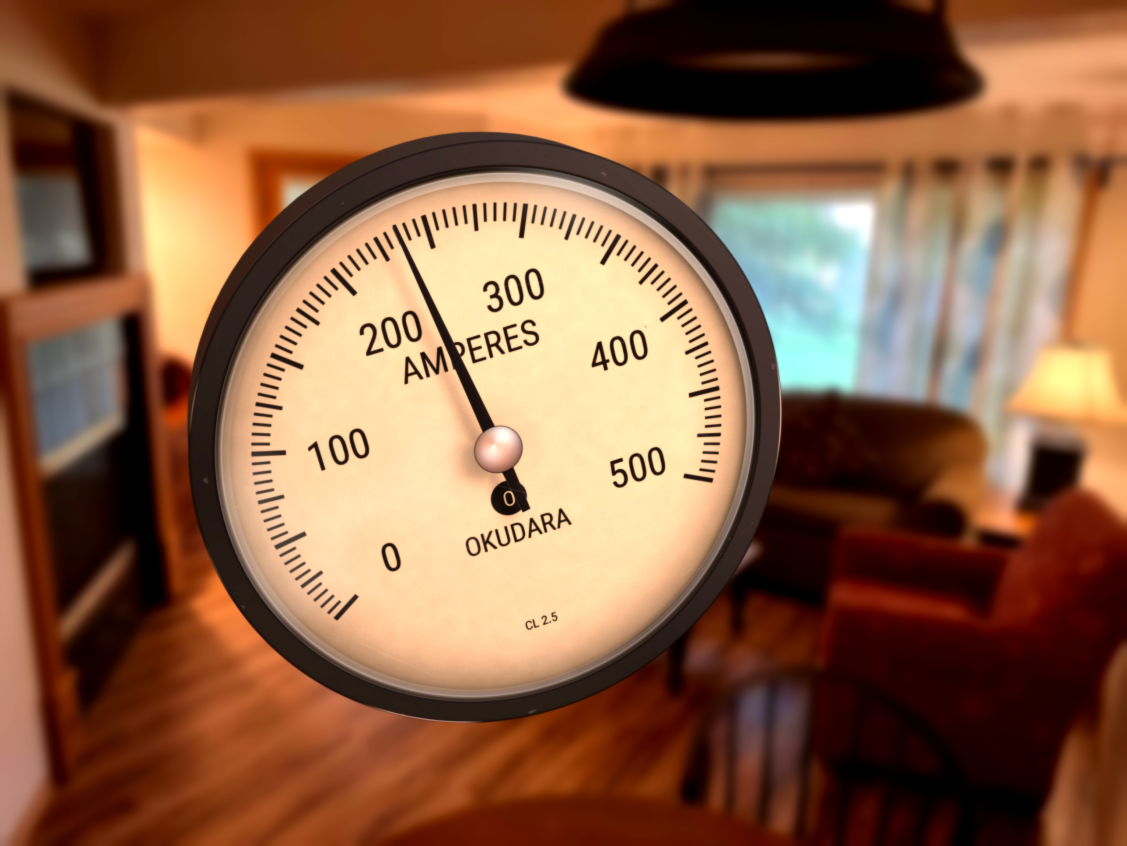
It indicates 235 A
